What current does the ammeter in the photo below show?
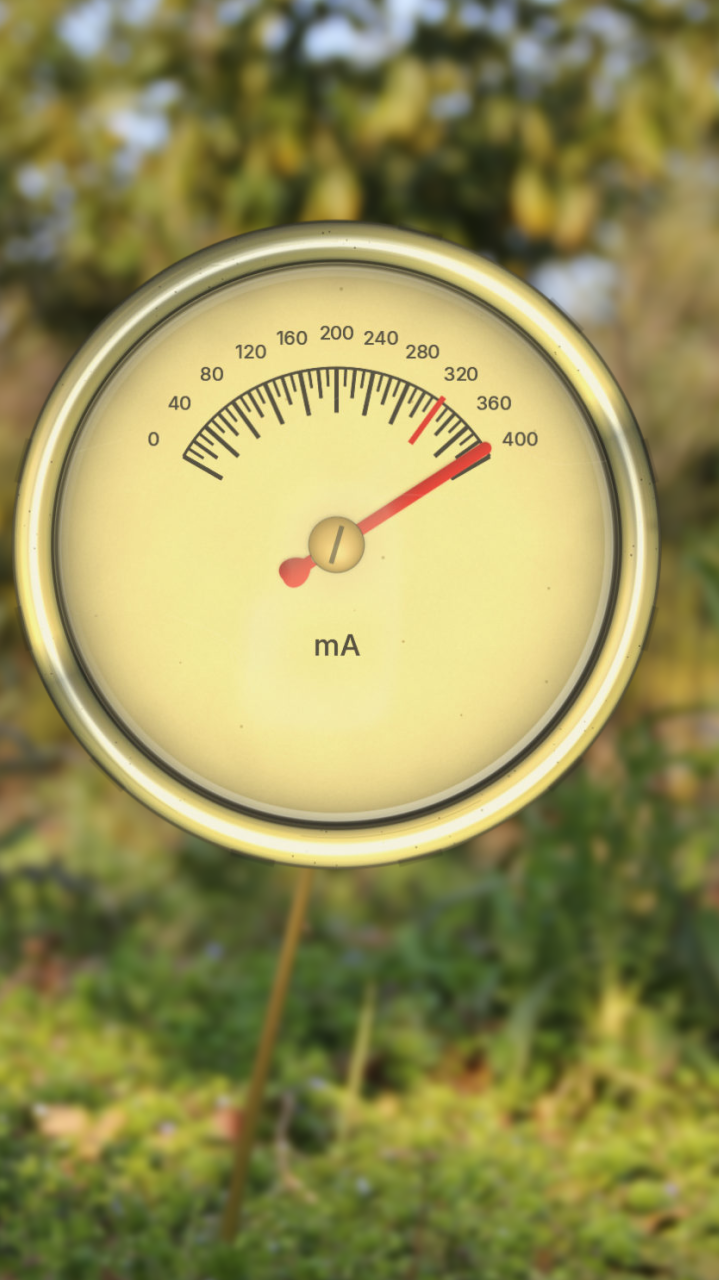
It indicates 390 mA
